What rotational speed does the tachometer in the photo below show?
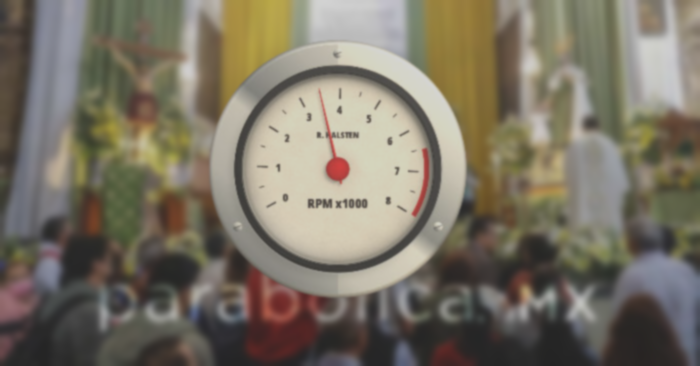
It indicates 3500 rpm
